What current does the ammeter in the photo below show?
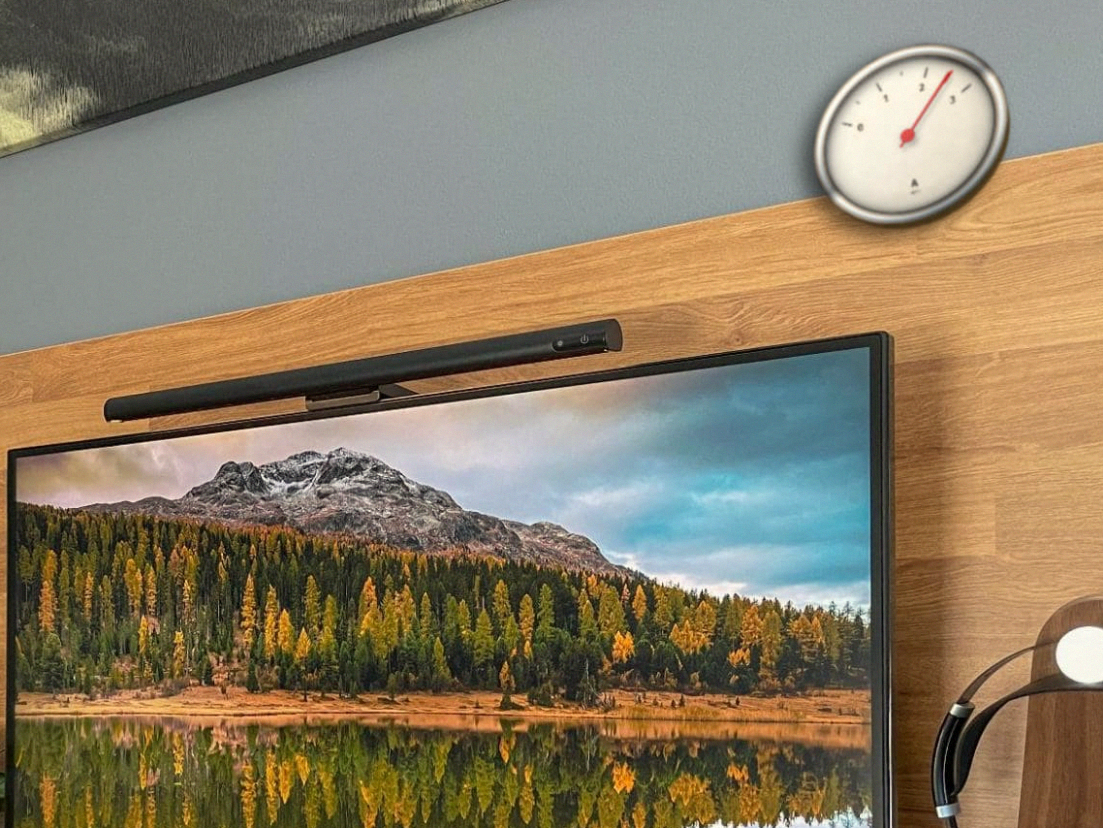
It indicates 2.5 A
